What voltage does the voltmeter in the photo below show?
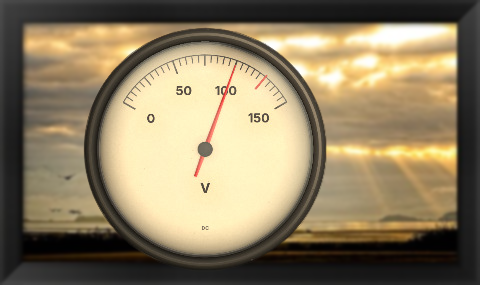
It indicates 100 V
